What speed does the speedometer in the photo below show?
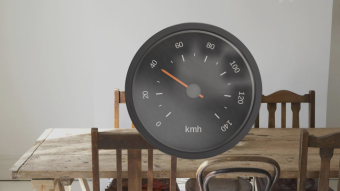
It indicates 40 km/h
